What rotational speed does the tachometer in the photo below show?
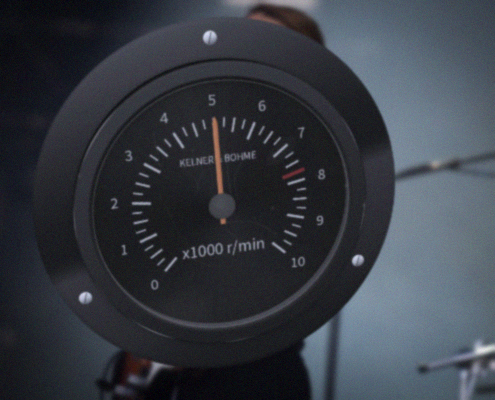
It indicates 5000 rpm
